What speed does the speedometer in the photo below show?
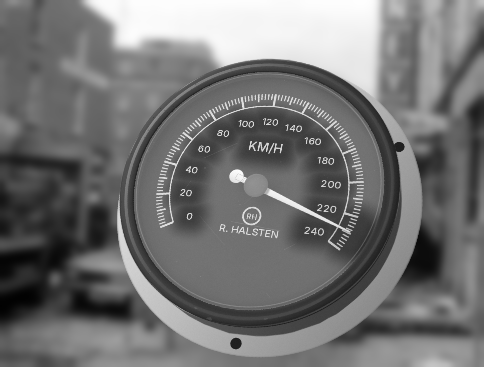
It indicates 230 km/h
